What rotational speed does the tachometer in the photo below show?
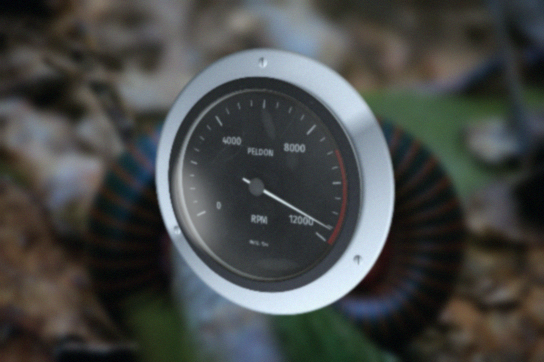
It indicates 11500 rpm
